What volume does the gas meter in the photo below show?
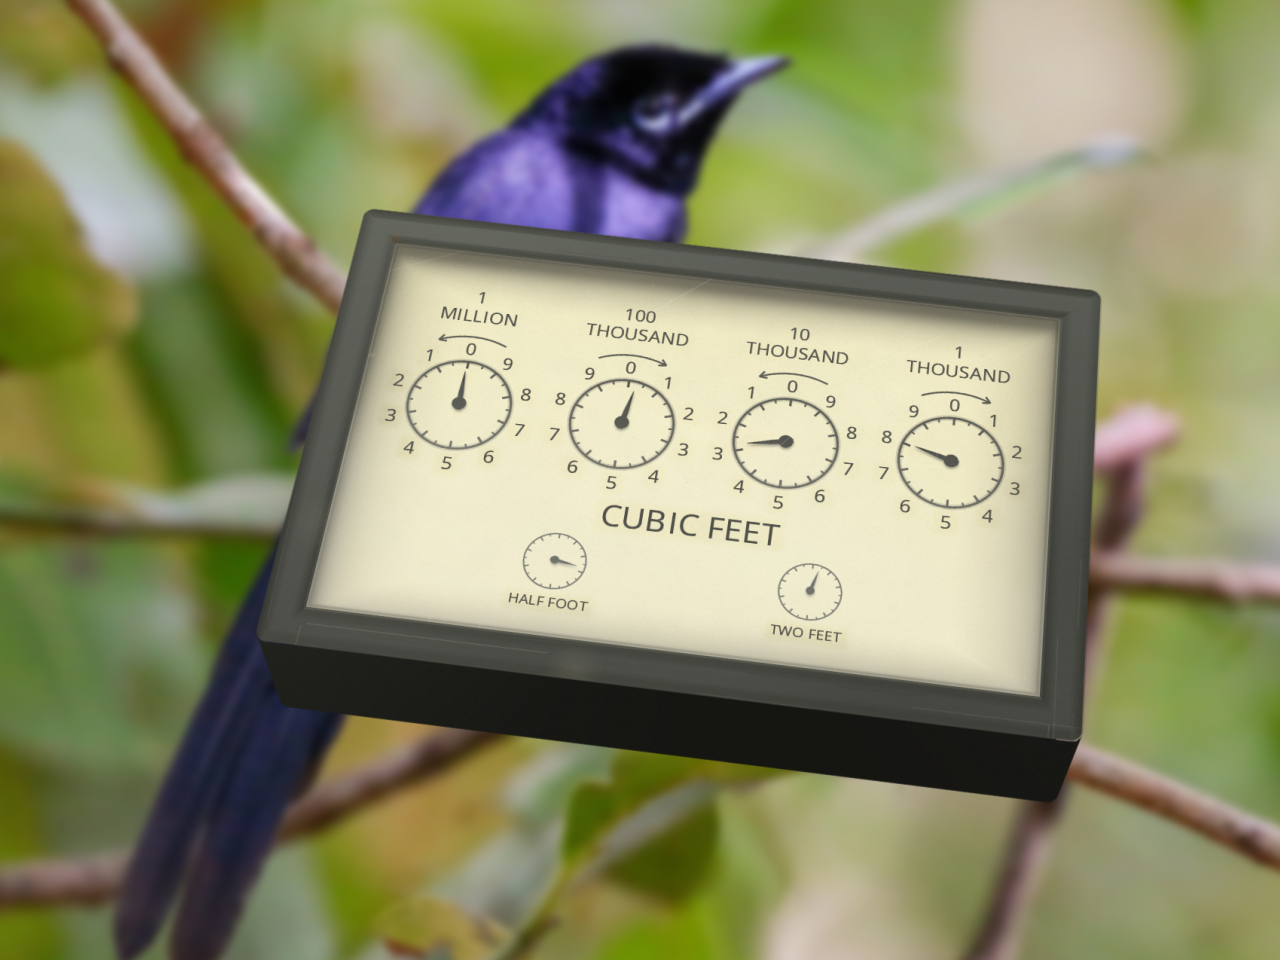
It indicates 2800 ft³
